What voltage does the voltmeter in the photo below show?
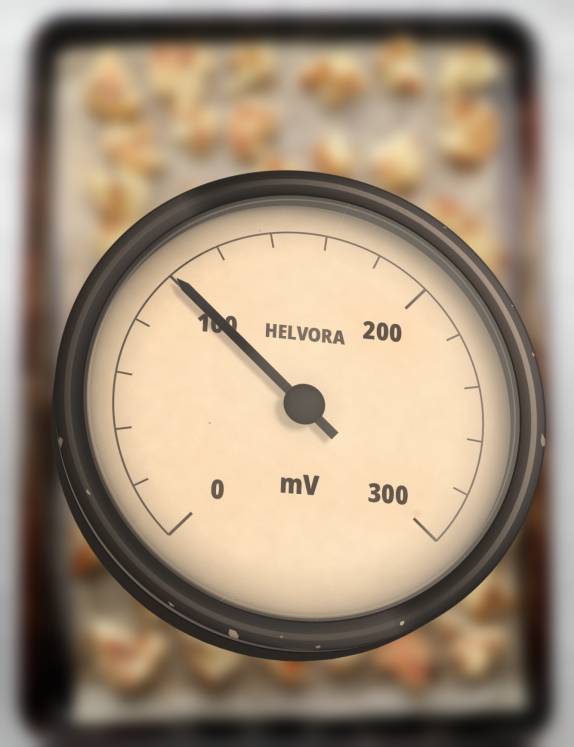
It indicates 100 mV
